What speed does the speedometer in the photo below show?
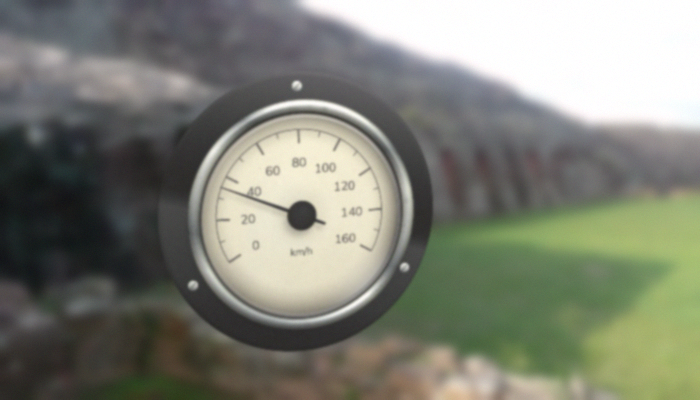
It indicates 35 km/h
